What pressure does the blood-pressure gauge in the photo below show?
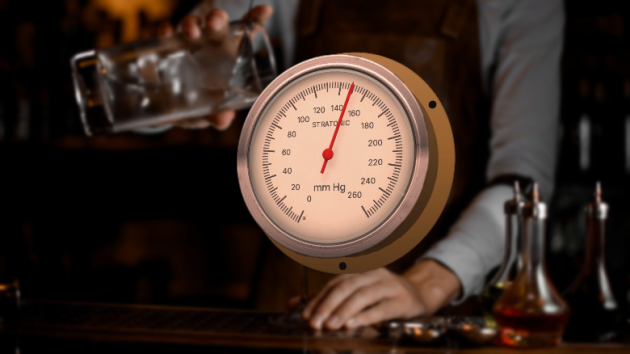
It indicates 150 mmHg
